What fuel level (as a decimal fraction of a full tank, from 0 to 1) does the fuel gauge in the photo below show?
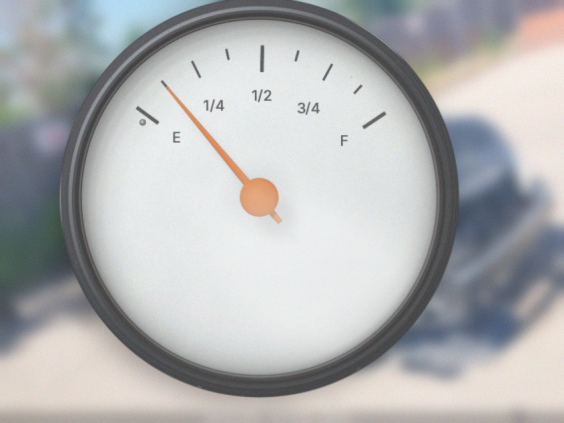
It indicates 0.125
